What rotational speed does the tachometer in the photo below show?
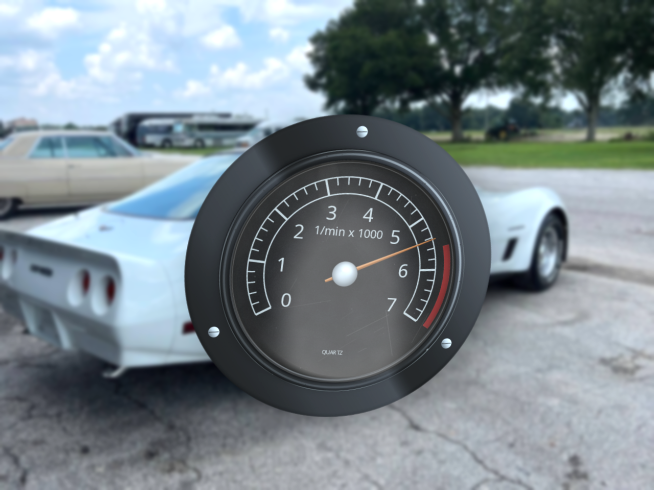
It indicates 5400 rpm
